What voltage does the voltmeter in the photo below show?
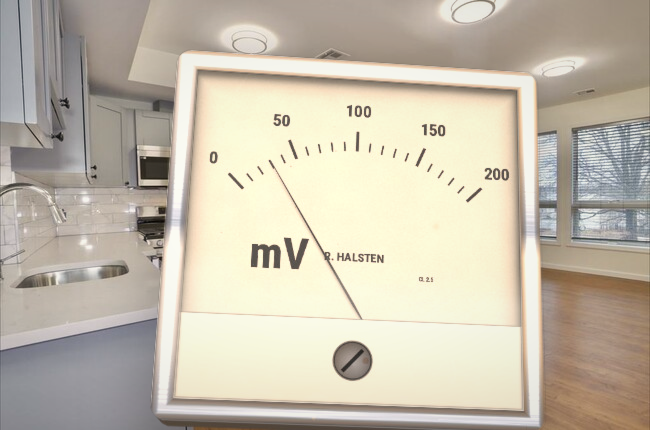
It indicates 30 mV
